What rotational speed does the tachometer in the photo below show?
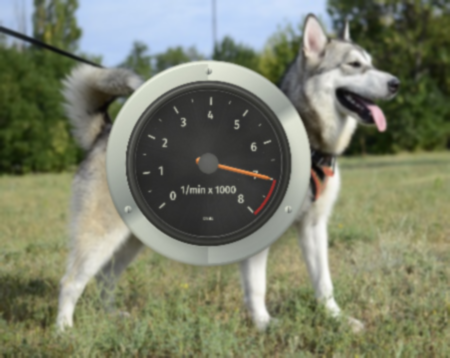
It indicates 7000 rpm
